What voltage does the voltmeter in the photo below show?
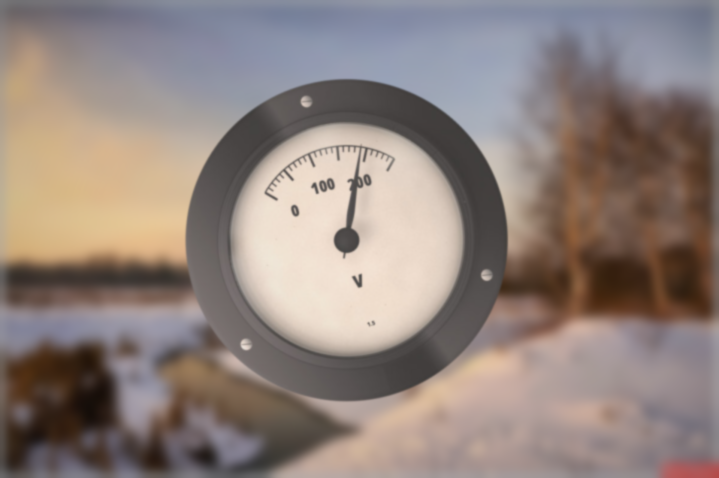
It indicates 190 V
